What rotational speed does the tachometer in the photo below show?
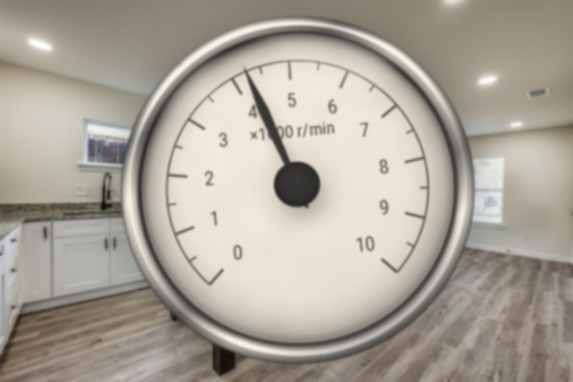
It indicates 4250 rpm
